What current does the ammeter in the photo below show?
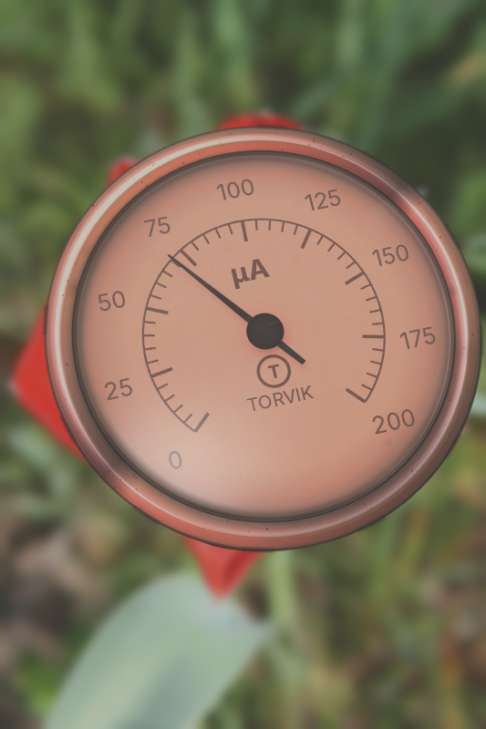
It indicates 70 µA
